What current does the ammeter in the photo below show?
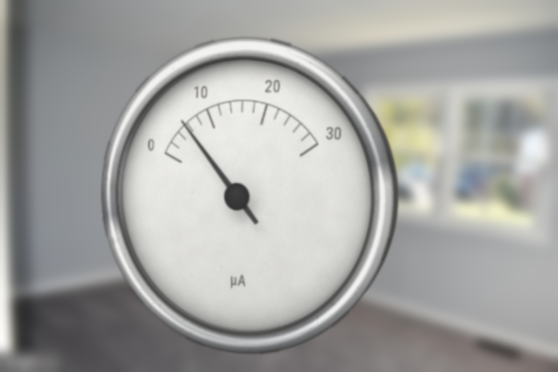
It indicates 6 µA
